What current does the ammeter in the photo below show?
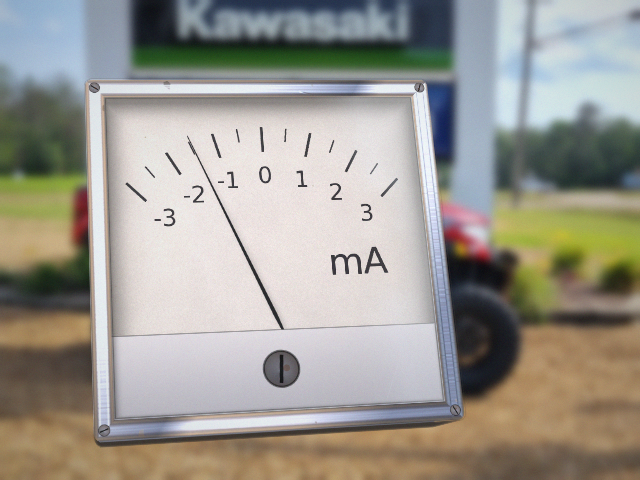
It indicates -1.5 mA
